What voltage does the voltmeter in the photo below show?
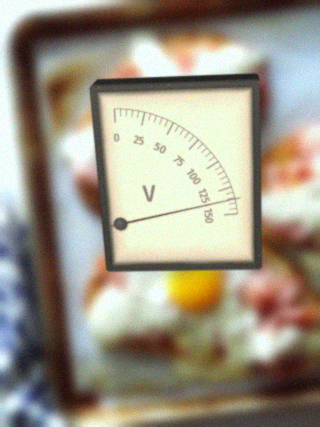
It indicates 135 V
